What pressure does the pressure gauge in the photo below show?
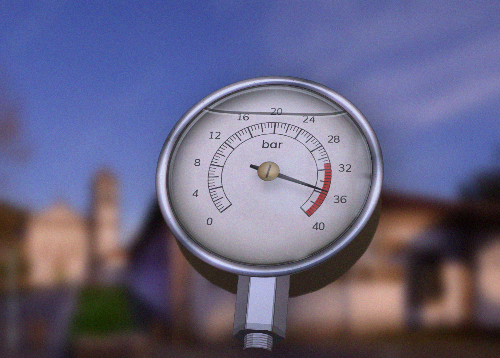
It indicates 36 bar
